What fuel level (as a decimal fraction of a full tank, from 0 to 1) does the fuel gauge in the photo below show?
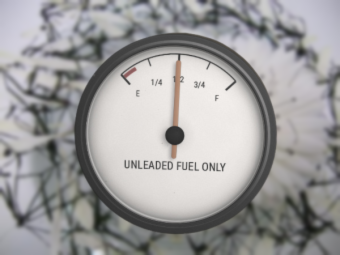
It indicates 0.5
